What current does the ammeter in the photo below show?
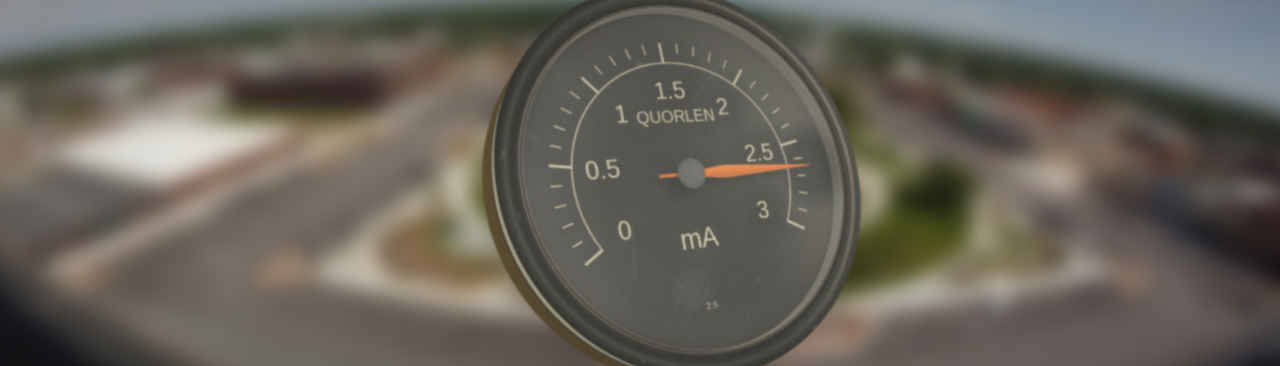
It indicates 2.65 mA
